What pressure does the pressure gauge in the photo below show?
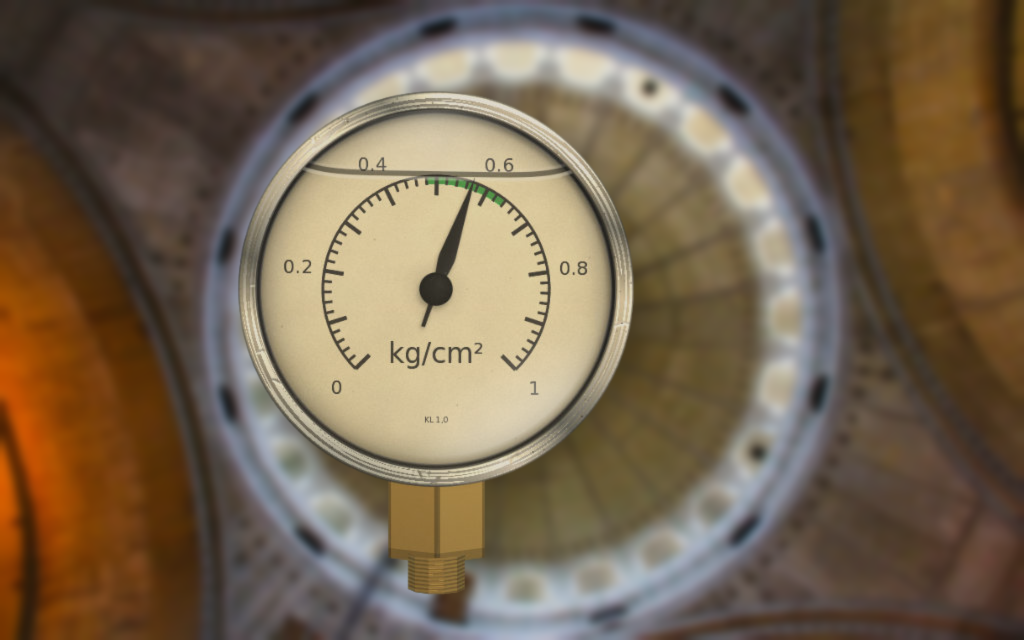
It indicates 0.57 kg/cm²
